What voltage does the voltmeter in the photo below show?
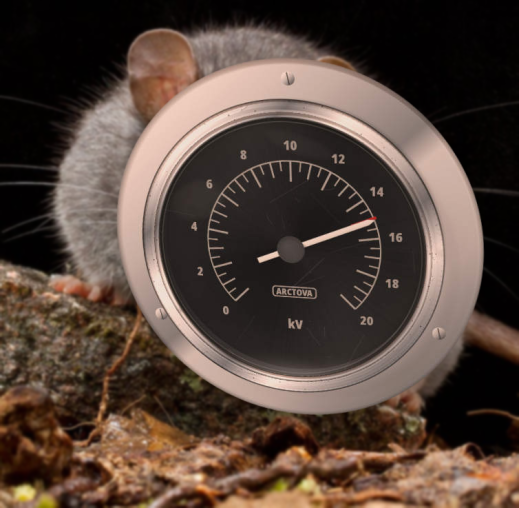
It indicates 15 kV
